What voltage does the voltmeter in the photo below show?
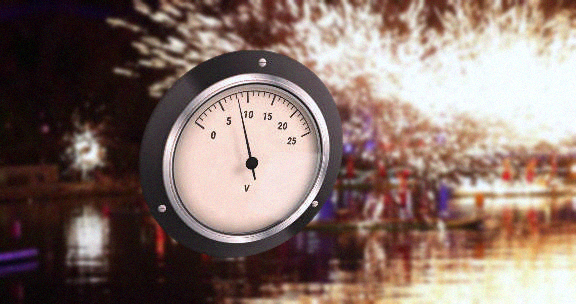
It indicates 8 V
